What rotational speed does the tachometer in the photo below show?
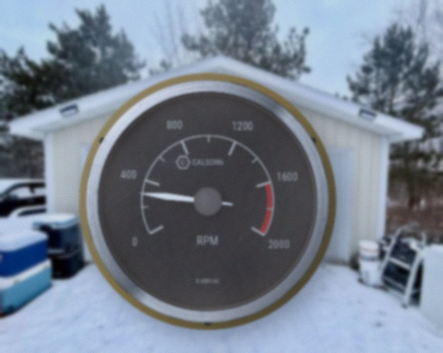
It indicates 300 rpm
